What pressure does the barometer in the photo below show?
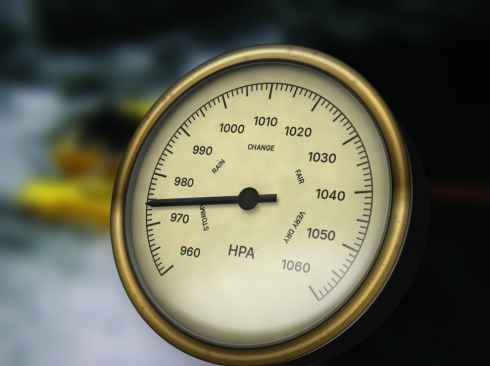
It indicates 974 hPa
